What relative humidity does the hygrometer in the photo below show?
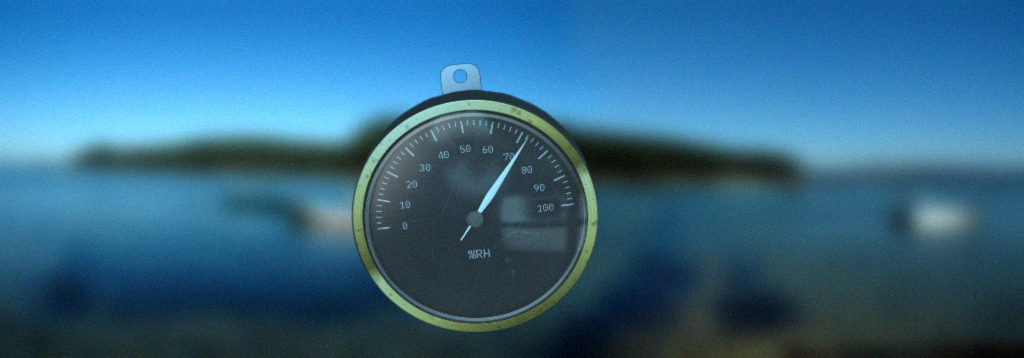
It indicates 72 %
